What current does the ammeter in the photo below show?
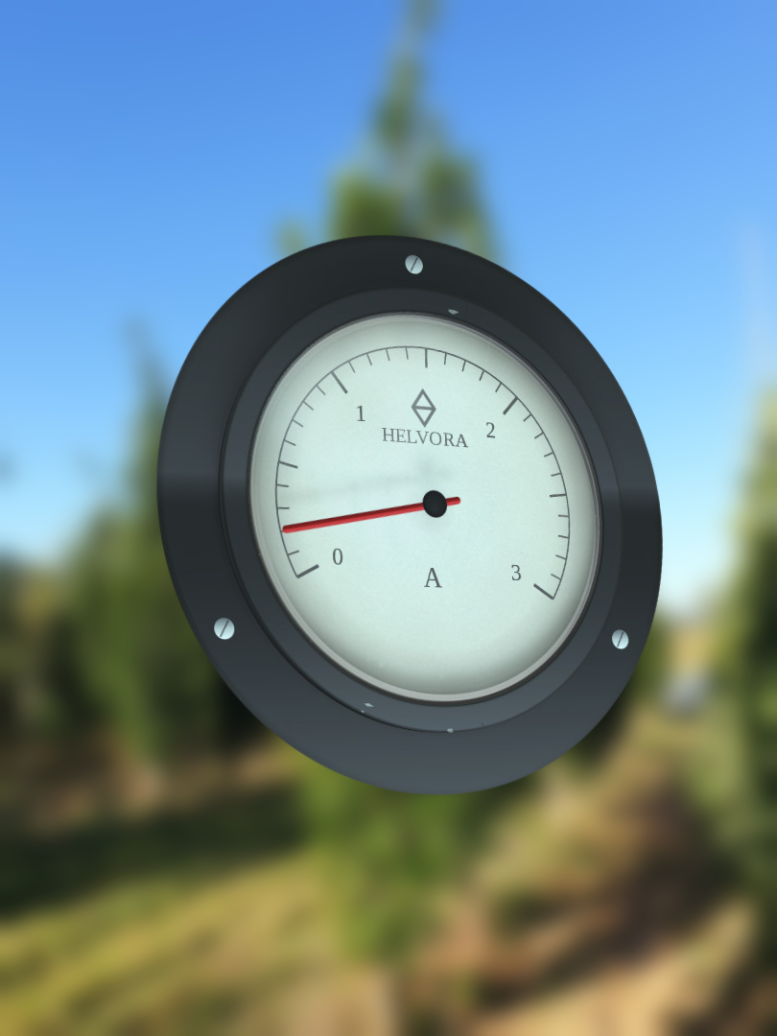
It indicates 0.2 A
